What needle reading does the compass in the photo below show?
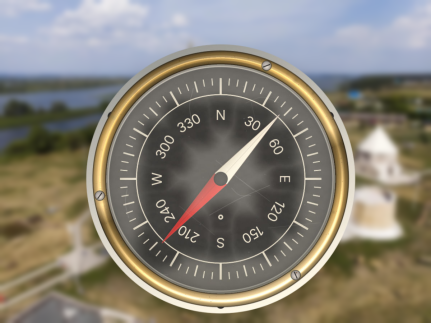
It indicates 222.5 °
